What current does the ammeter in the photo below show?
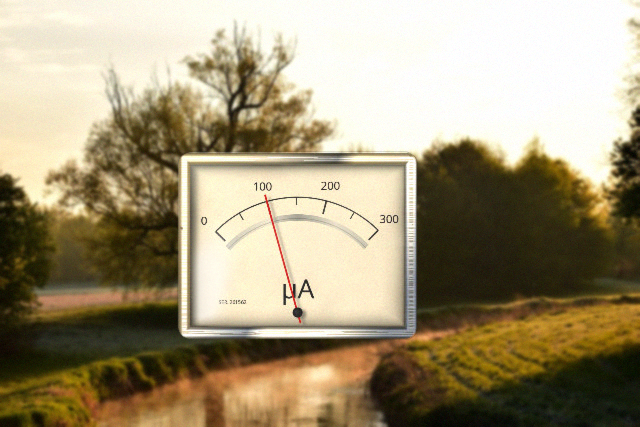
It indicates 100 µA
